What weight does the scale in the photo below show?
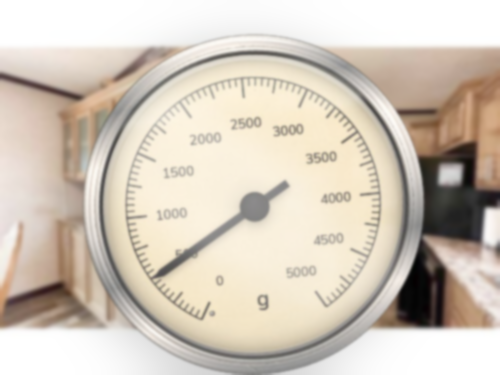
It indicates 500 g
